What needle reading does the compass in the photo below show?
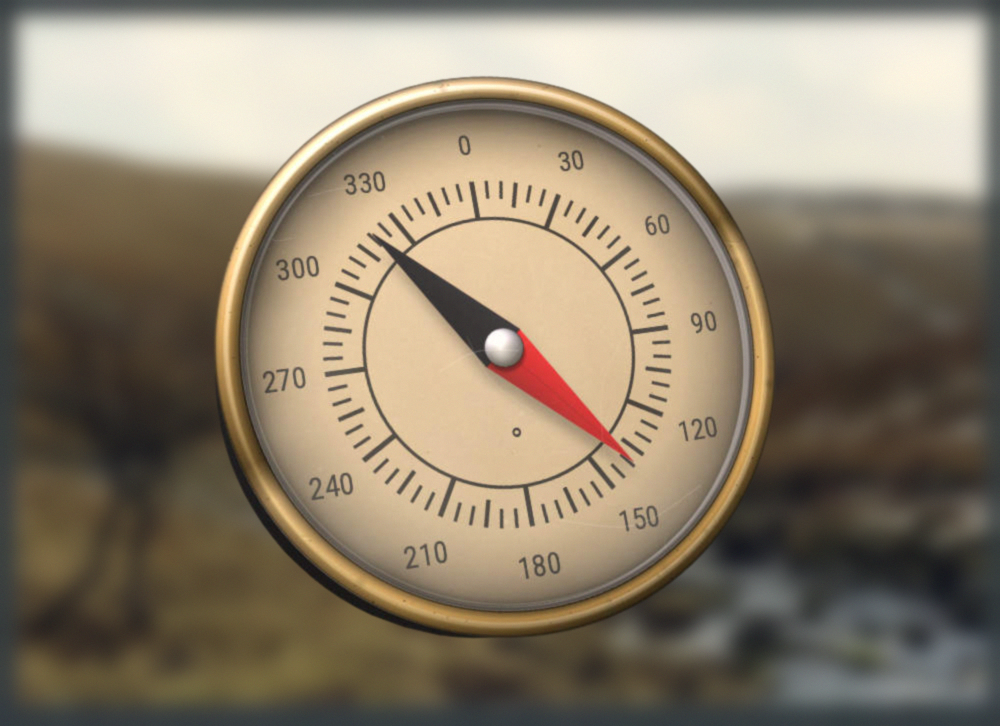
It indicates 140 °
